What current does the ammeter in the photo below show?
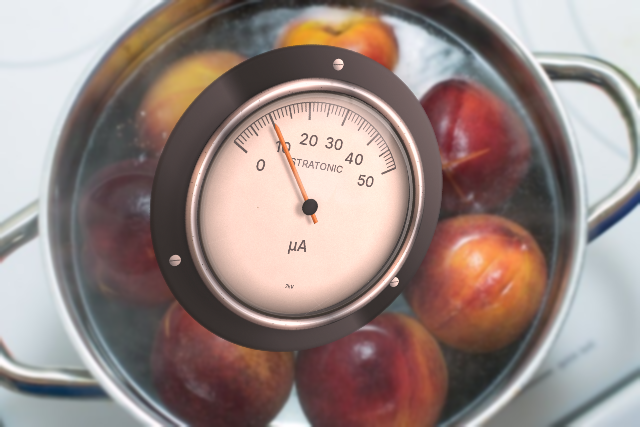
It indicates 10 µA
